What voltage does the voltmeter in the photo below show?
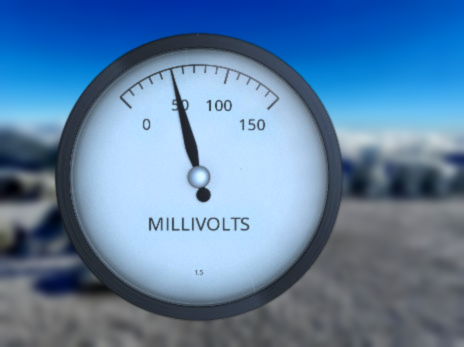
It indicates 50 mV
